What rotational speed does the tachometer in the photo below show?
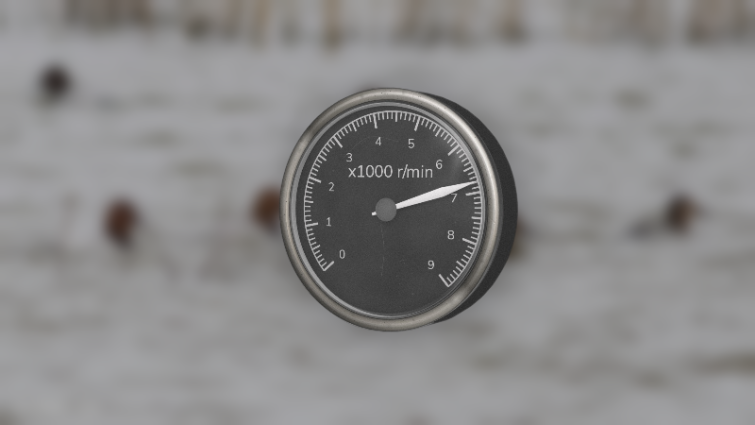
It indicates 6800 rpm
